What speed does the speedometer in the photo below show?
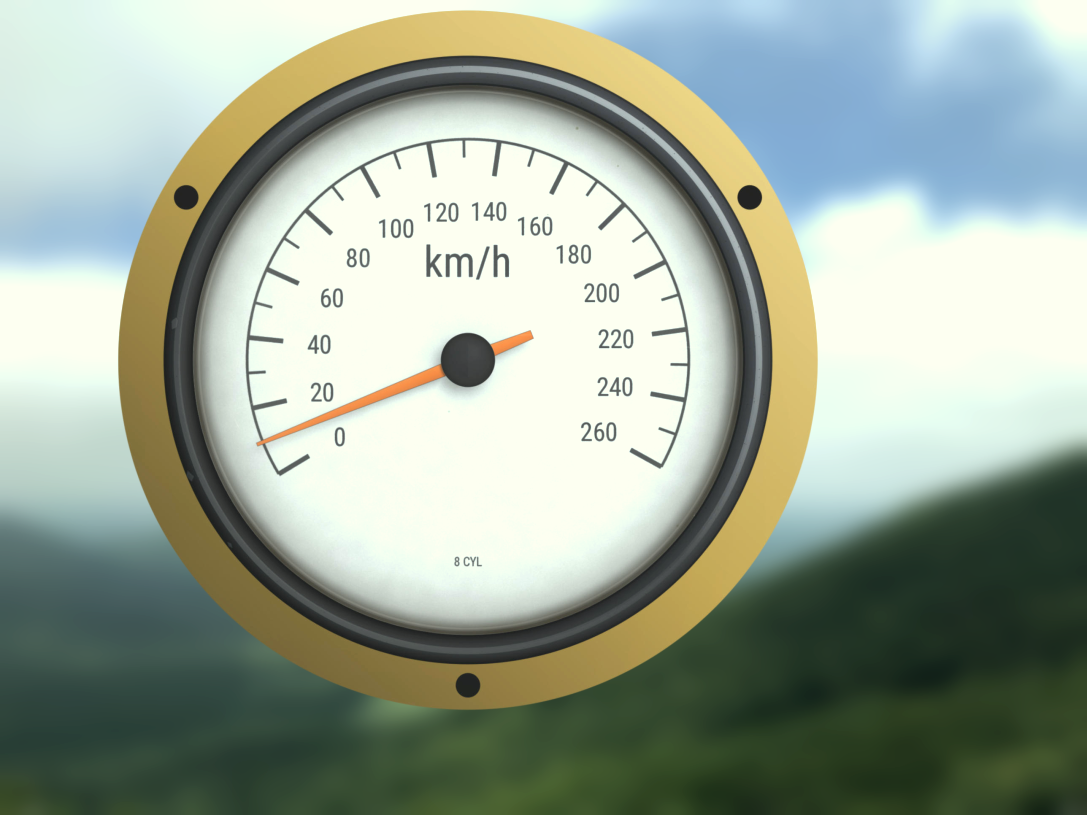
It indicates 10 km/h
